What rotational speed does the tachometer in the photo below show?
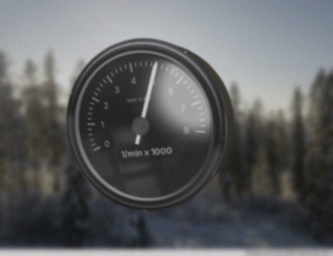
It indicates 5000 rpm
